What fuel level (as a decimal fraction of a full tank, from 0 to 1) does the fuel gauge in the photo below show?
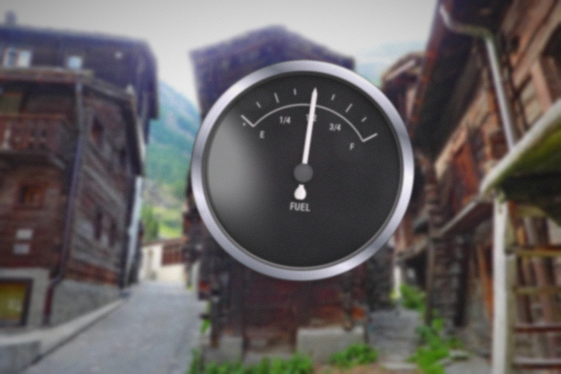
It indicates 0.5
